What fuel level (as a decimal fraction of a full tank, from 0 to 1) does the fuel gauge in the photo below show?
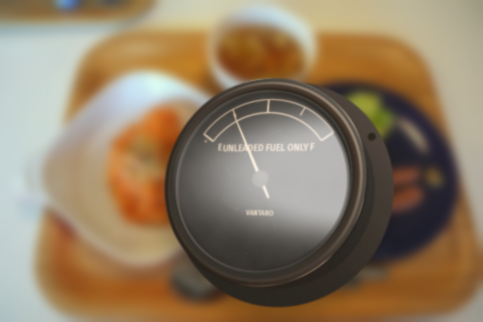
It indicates 0.25
